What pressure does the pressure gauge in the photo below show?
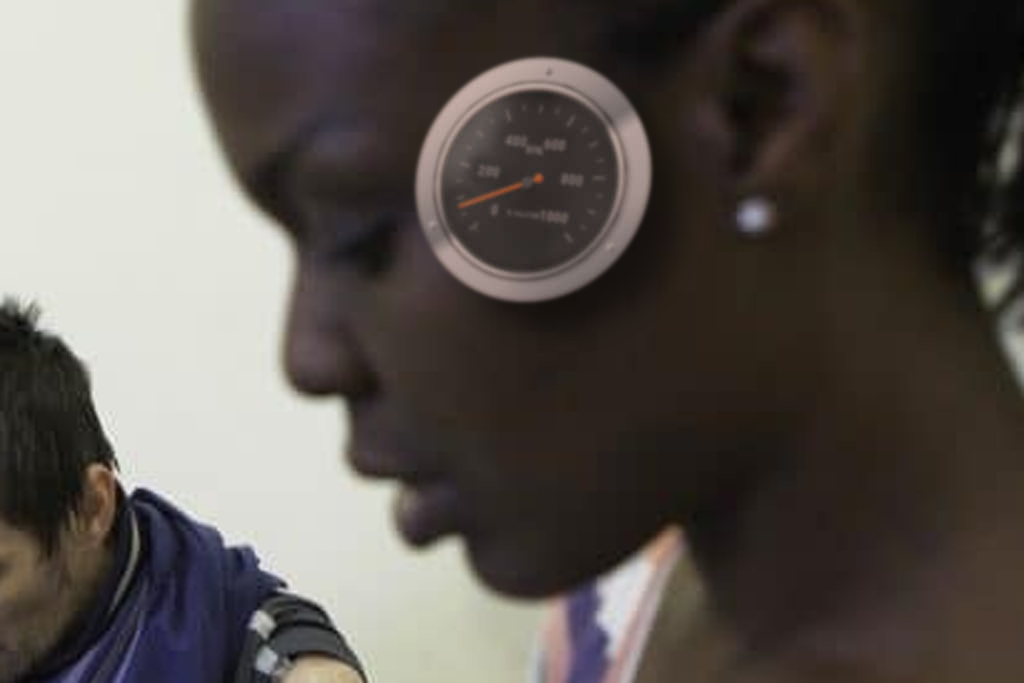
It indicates 75 kPa
